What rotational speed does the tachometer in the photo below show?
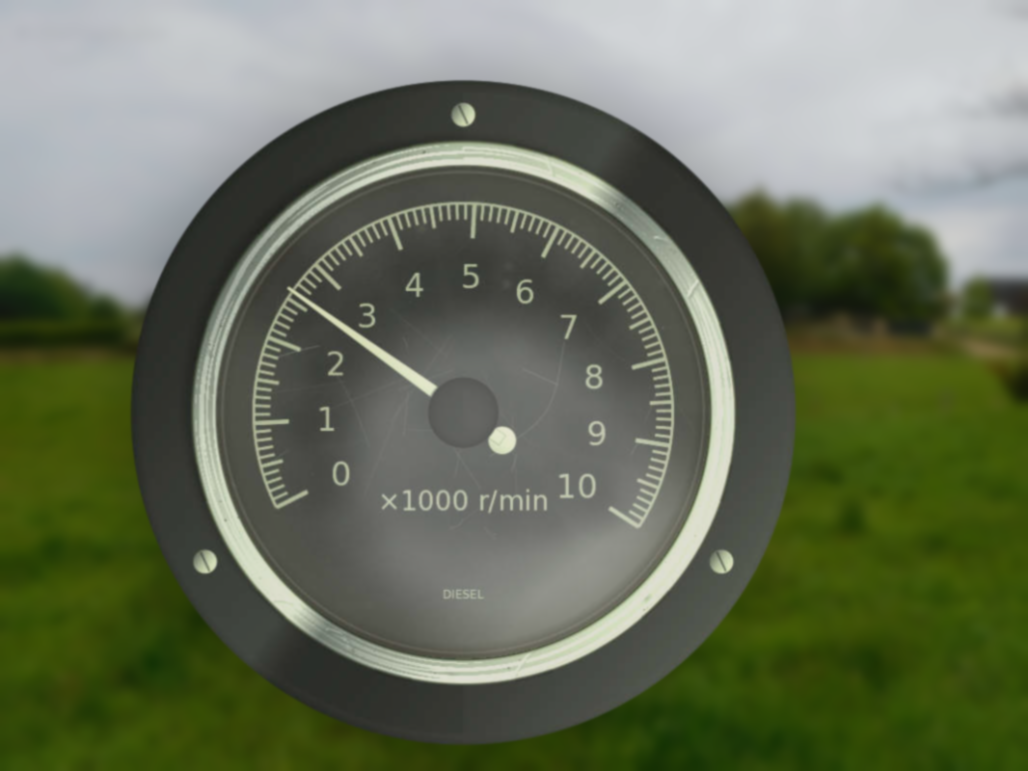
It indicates 2600 rpm
